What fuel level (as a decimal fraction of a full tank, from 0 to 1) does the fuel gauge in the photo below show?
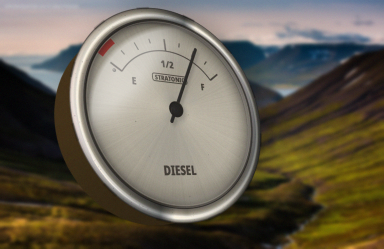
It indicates 0.75
